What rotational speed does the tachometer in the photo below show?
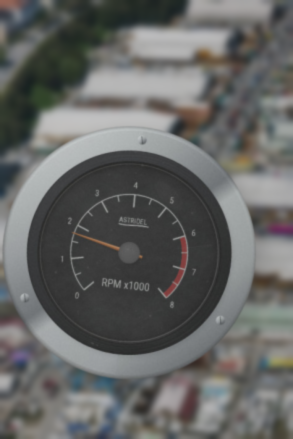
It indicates 1750 rpm
